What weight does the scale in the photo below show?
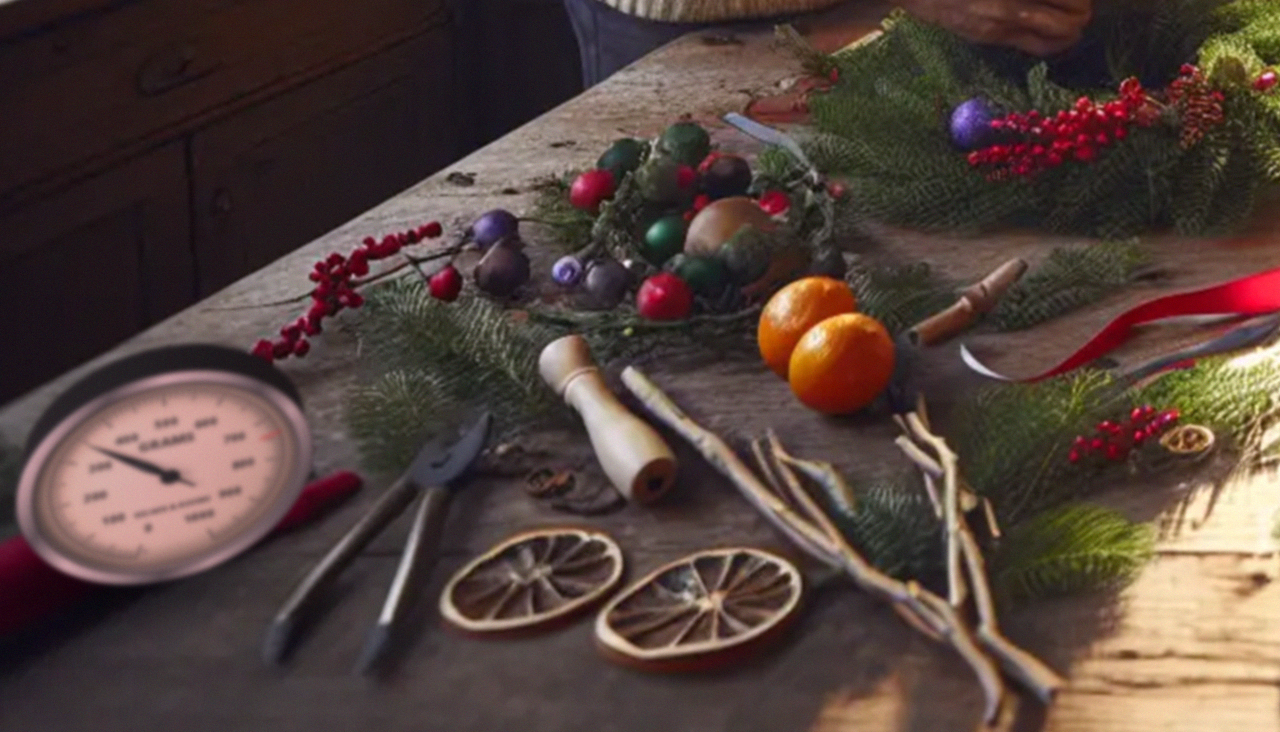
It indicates 350 g
